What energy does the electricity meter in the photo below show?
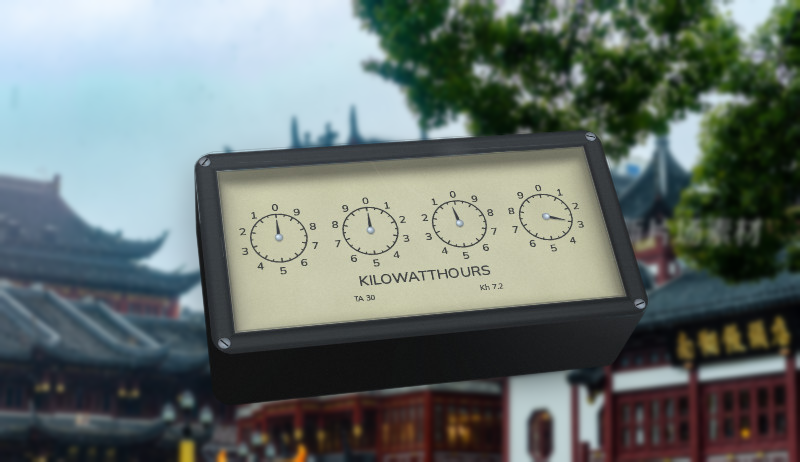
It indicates 3 kWh
